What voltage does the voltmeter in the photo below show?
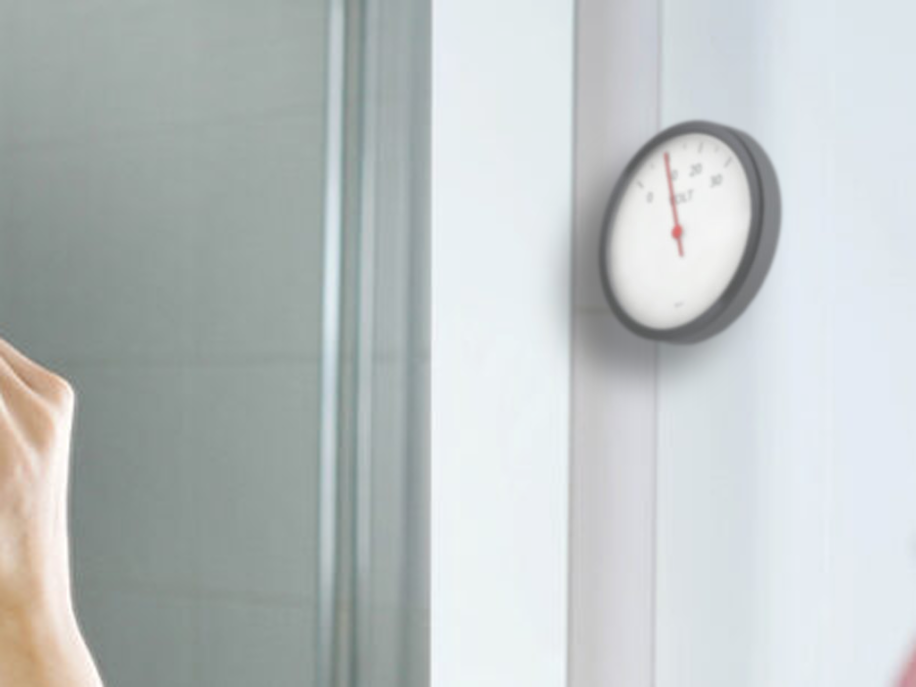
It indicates 10 V
